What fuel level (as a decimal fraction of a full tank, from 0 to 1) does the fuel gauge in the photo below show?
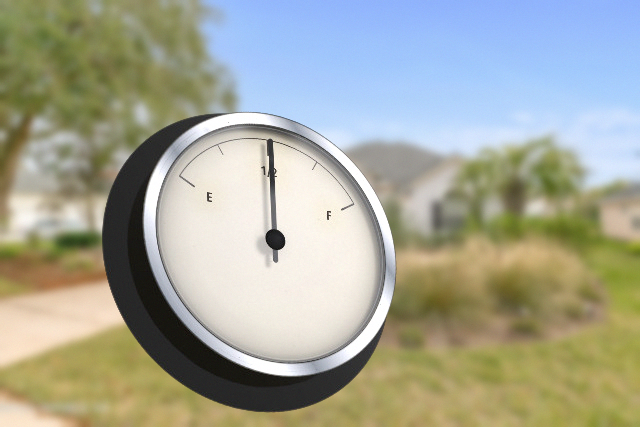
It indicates 0.5
